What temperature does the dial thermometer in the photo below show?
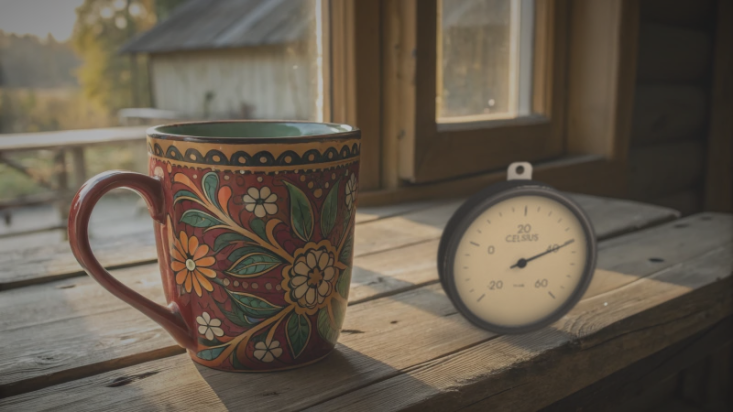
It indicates 40 °C
